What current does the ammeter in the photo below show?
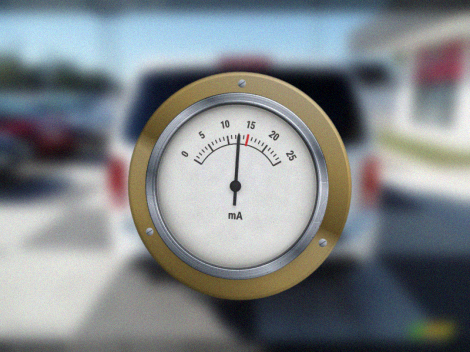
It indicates 13 mA
